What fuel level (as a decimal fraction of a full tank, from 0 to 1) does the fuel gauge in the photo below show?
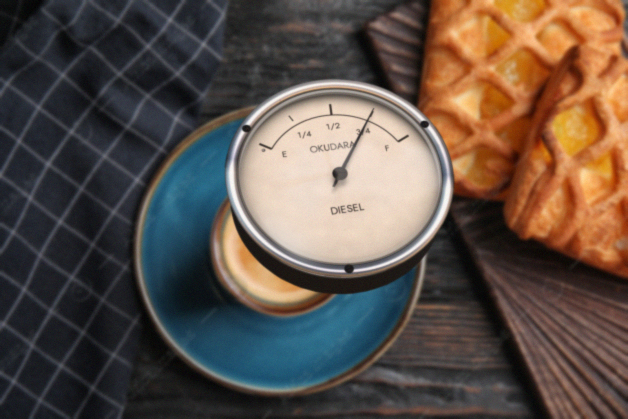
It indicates 0.75
